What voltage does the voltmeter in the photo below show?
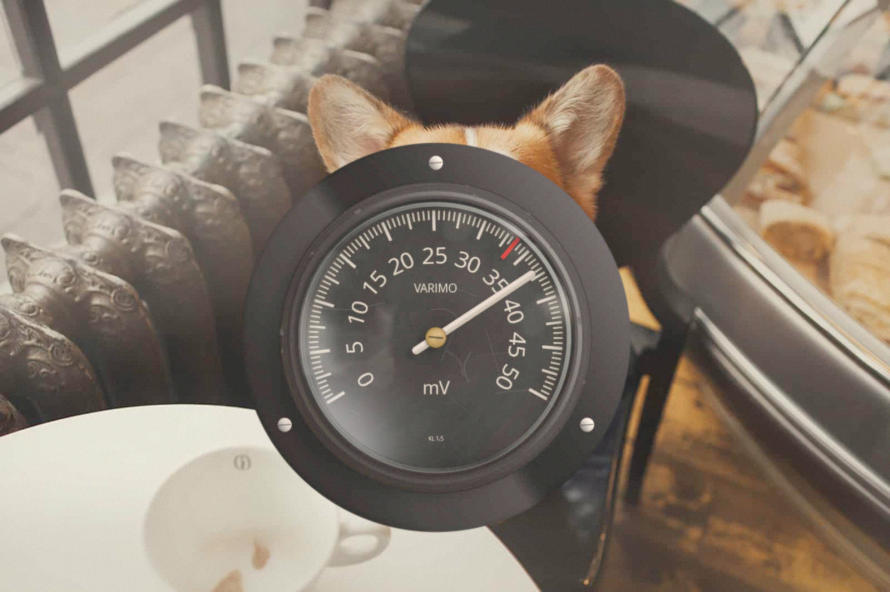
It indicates 37 mV
